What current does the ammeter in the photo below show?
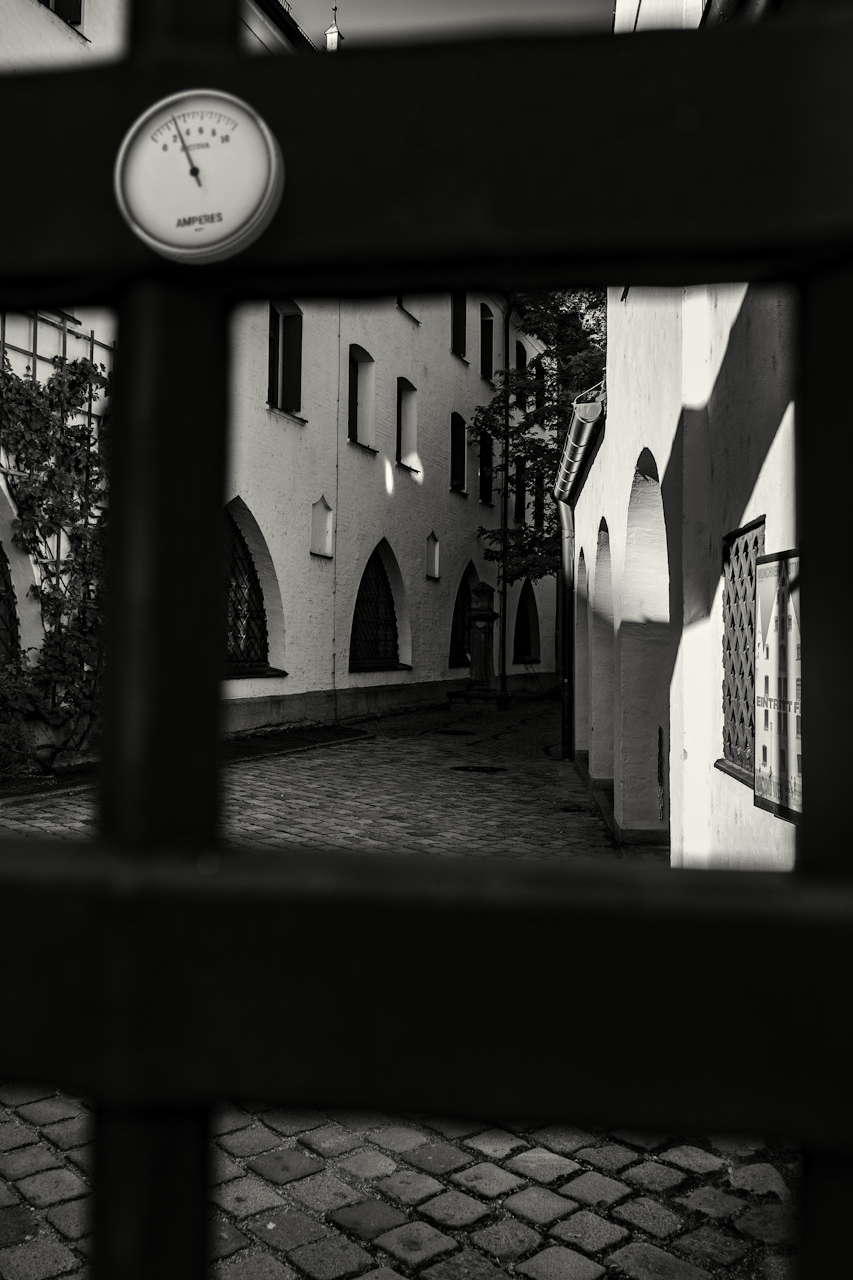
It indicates 3 A
